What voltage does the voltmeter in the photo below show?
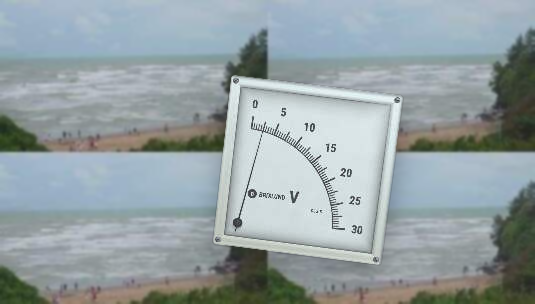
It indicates 2.5 V
